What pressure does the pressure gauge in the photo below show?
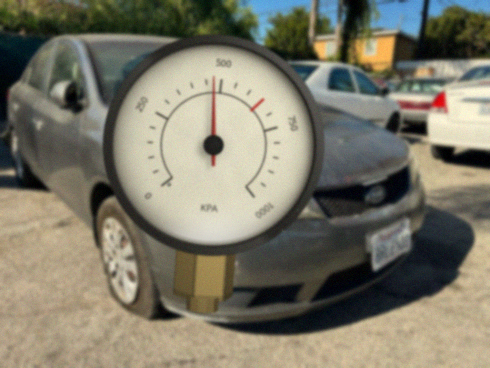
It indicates 475 kPa
